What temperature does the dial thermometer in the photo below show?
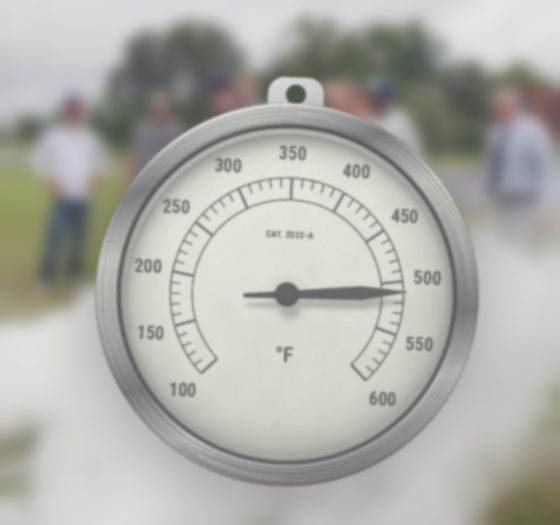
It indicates 510 °F
